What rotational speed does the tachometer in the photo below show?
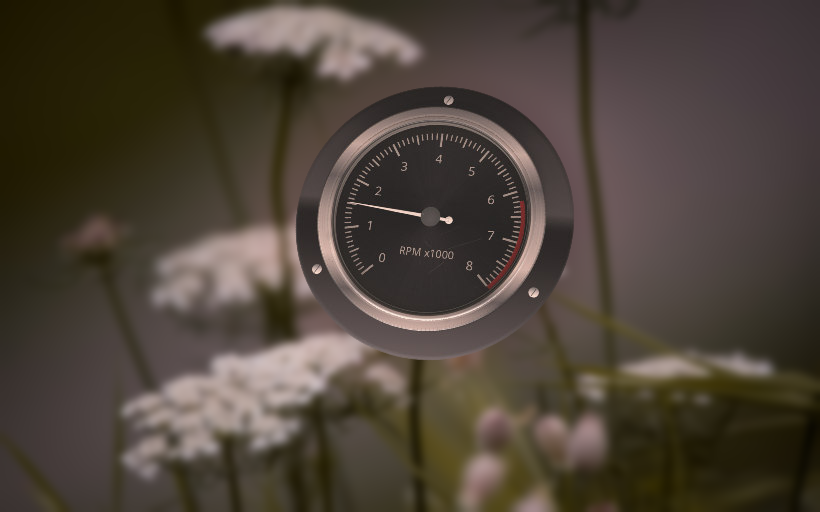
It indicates 1500 rpm
